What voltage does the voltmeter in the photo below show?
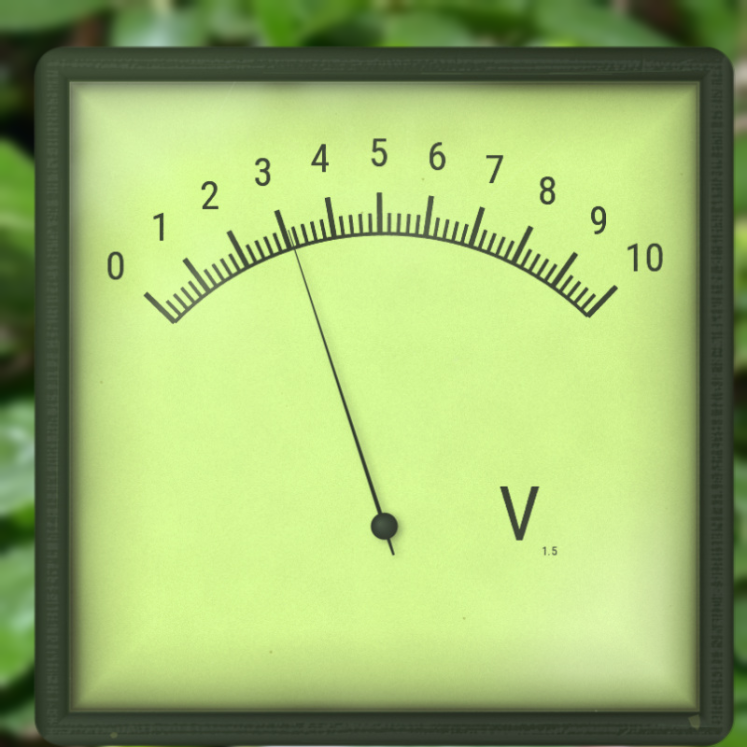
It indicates 3.1 V
